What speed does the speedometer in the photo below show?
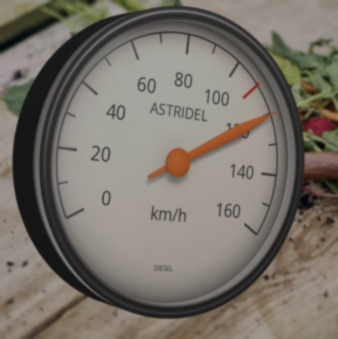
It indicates 120 km/h
